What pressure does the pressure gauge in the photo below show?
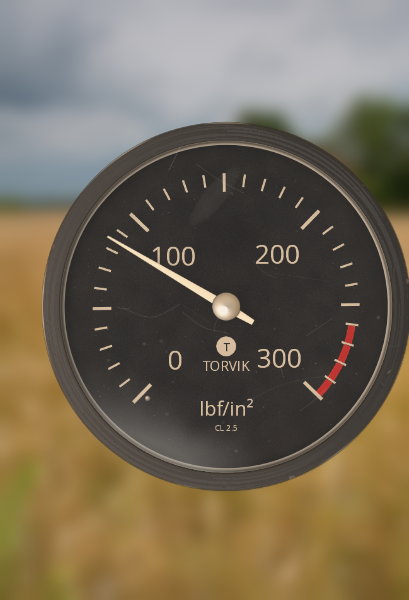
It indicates 85 psi
